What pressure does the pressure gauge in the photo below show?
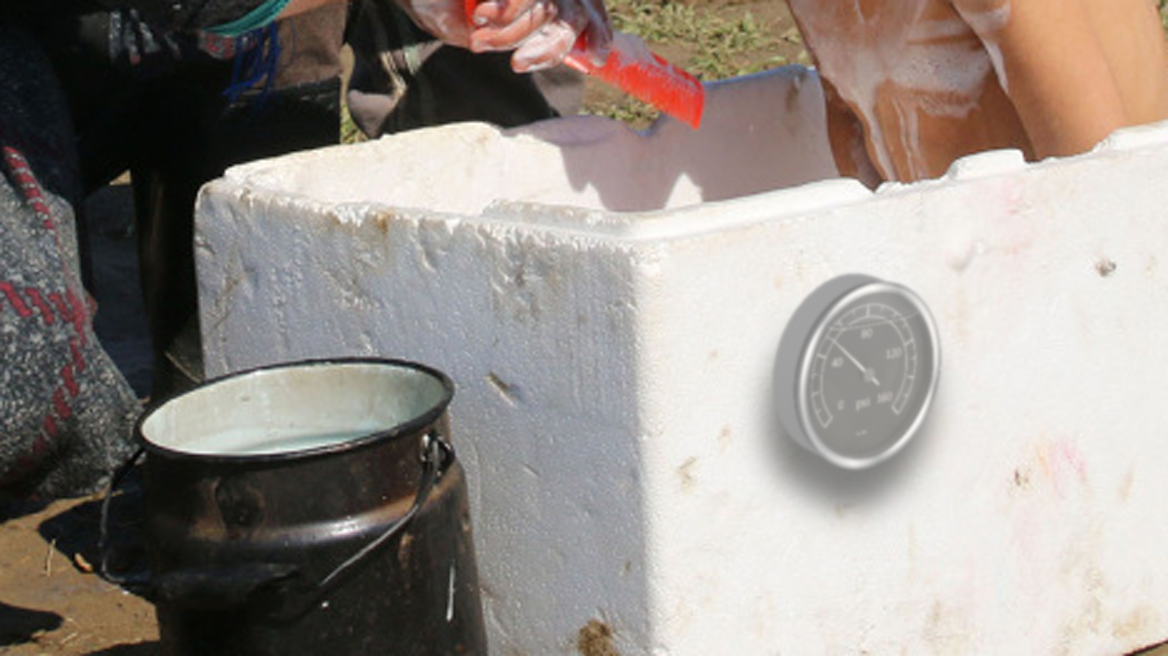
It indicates 50 psi
